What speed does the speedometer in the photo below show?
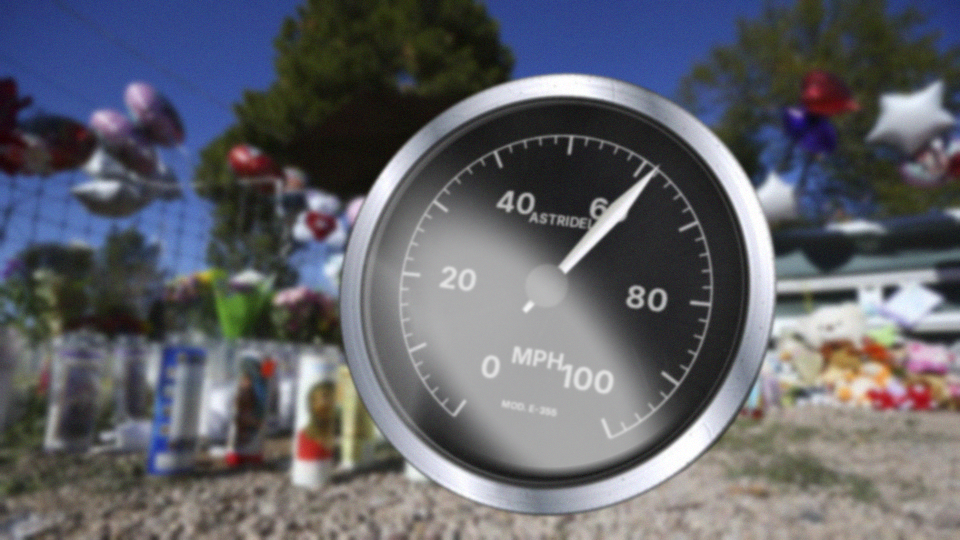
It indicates 62 mph
